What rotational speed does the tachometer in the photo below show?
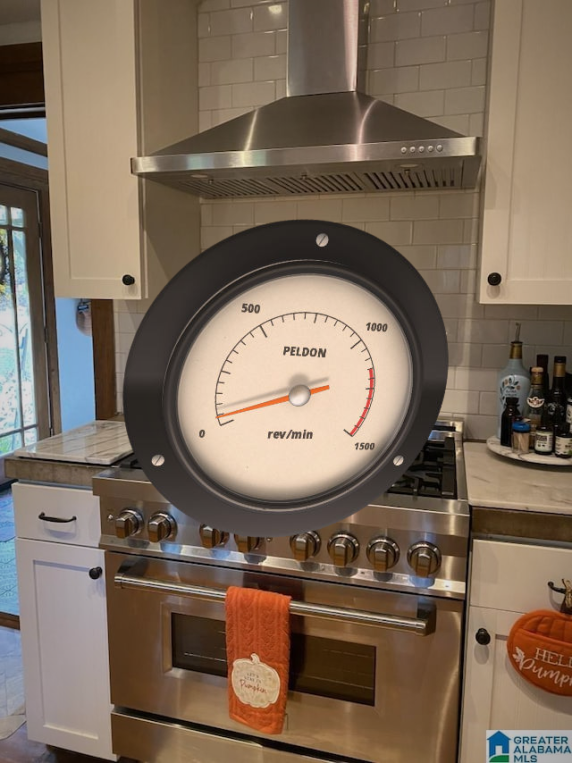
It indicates 50 rpm
